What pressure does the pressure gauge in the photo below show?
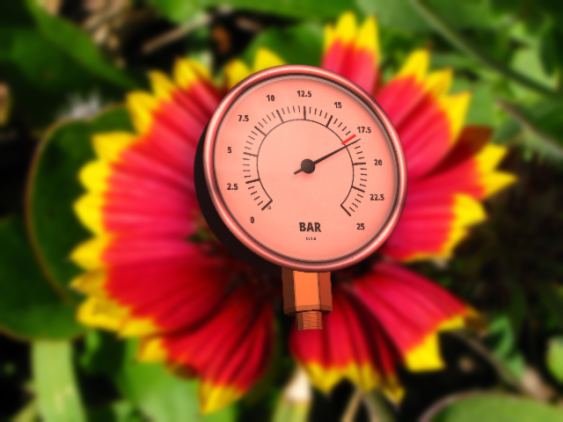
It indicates 18 bar
